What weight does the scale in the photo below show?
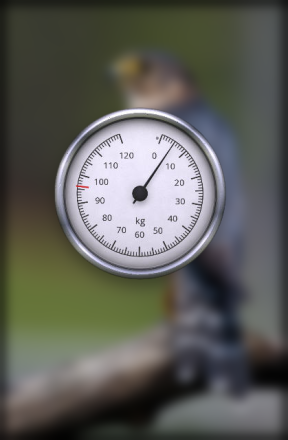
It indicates 5 kg
